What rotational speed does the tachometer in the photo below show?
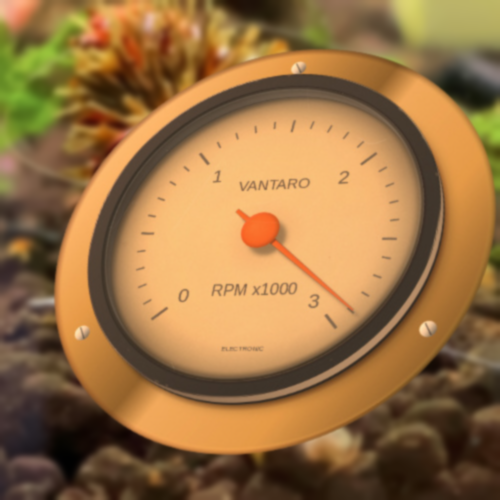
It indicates 2900 rpm
